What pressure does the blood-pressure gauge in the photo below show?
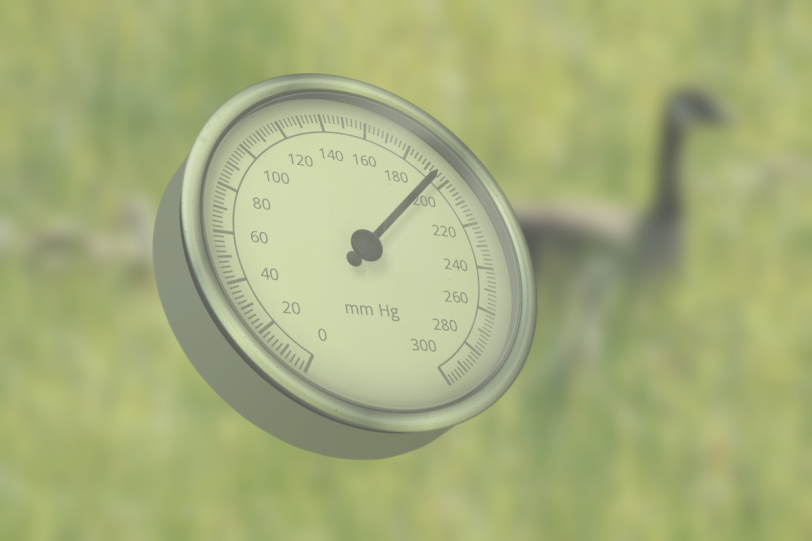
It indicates 194 mmHg
